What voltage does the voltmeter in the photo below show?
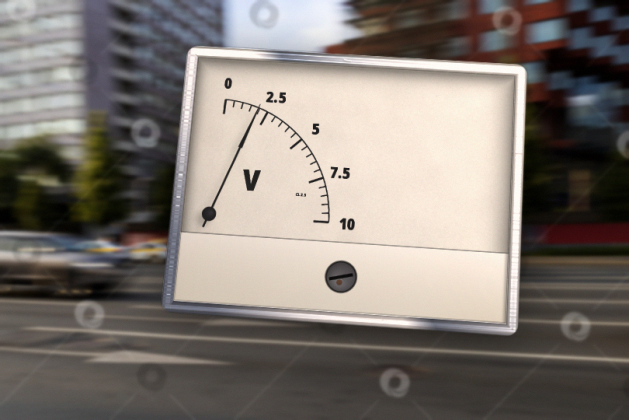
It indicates 2 V
